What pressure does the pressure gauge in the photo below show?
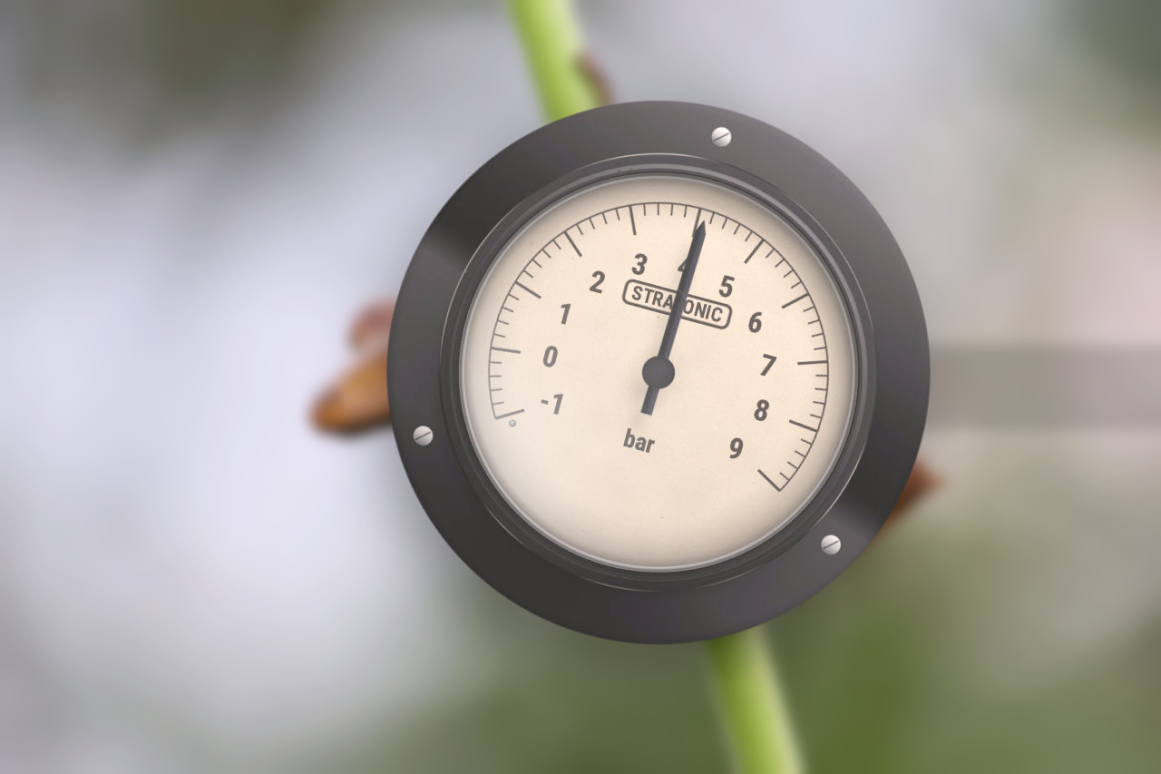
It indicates 4.1 bar
